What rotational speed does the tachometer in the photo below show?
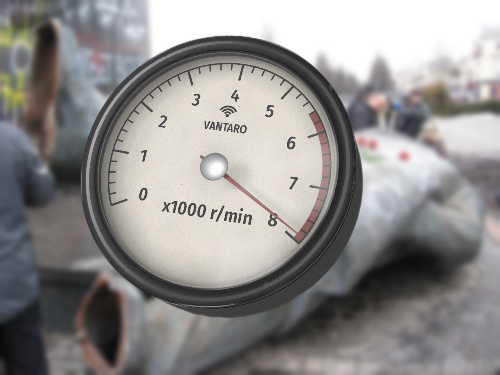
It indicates 7900 rpm
